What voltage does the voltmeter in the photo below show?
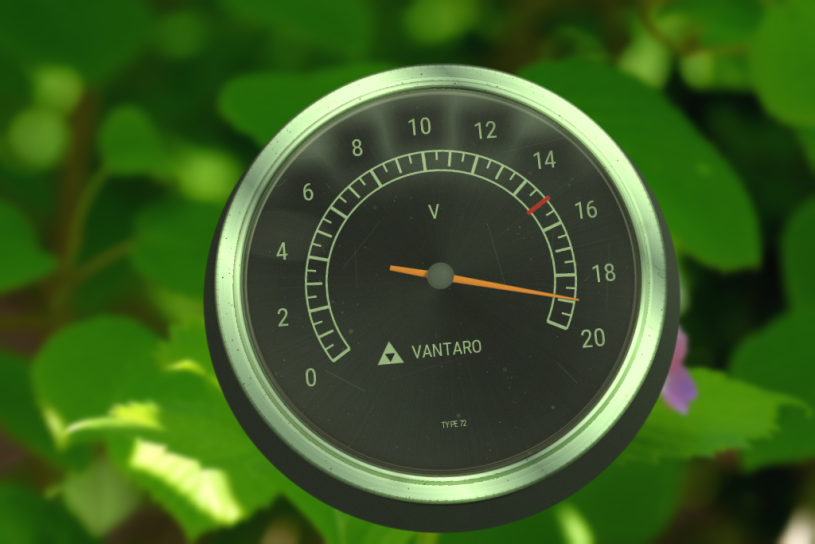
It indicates 19 V
